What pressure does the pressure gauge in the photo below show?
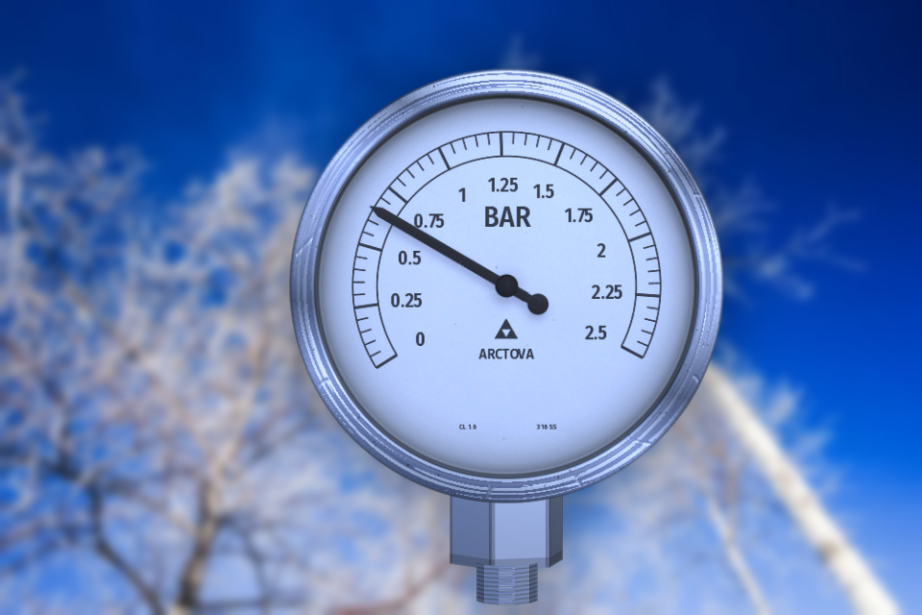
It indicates 0.65 bar
